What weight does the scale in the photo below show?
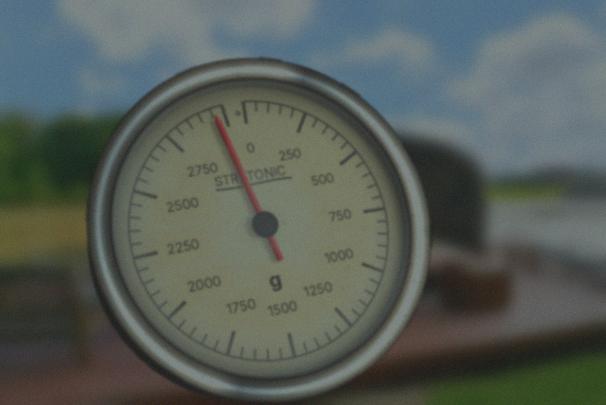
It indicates 2950 g
